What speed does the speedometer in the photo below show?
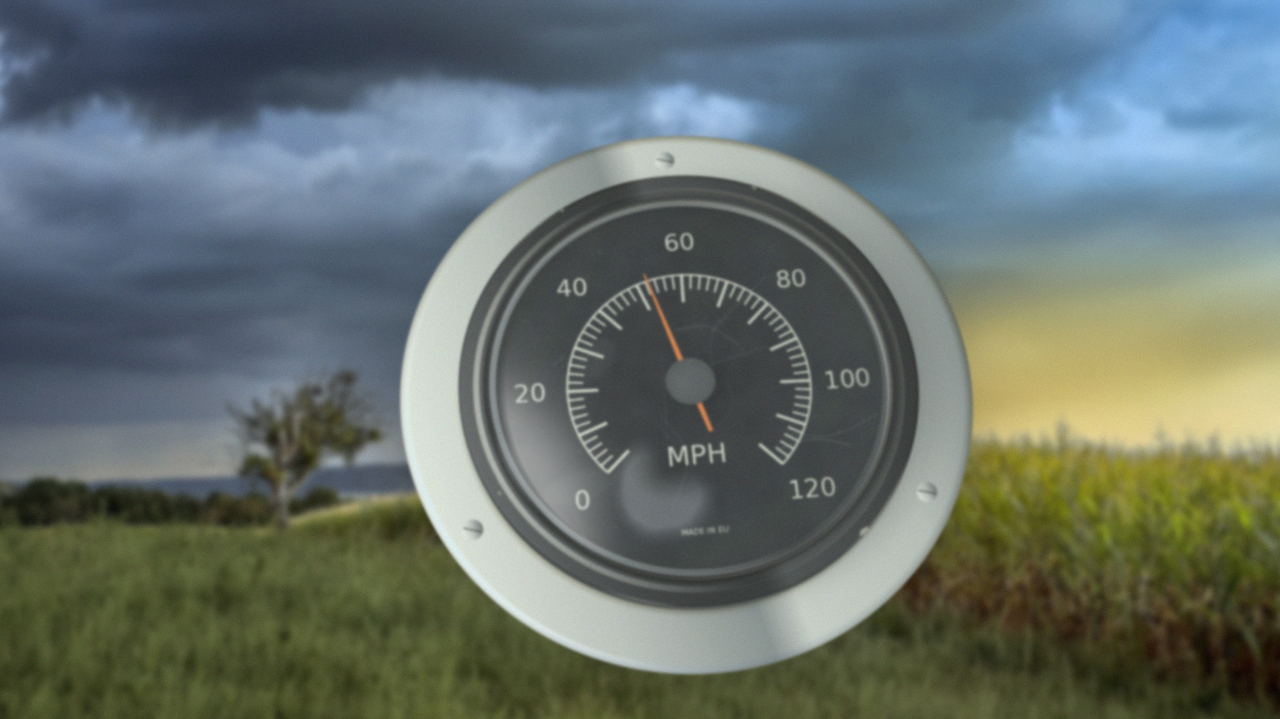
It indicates 52 mph
